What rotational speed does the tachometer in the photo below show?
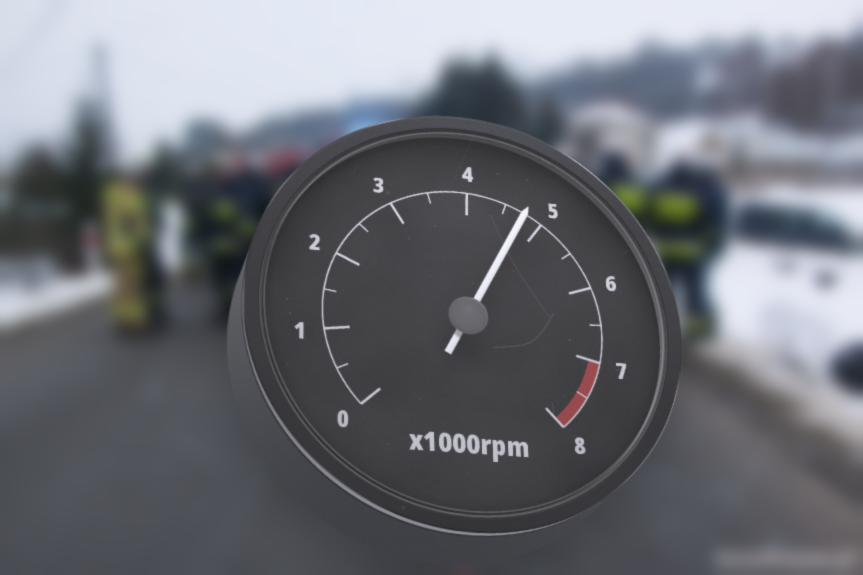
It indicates 4750 rpm
